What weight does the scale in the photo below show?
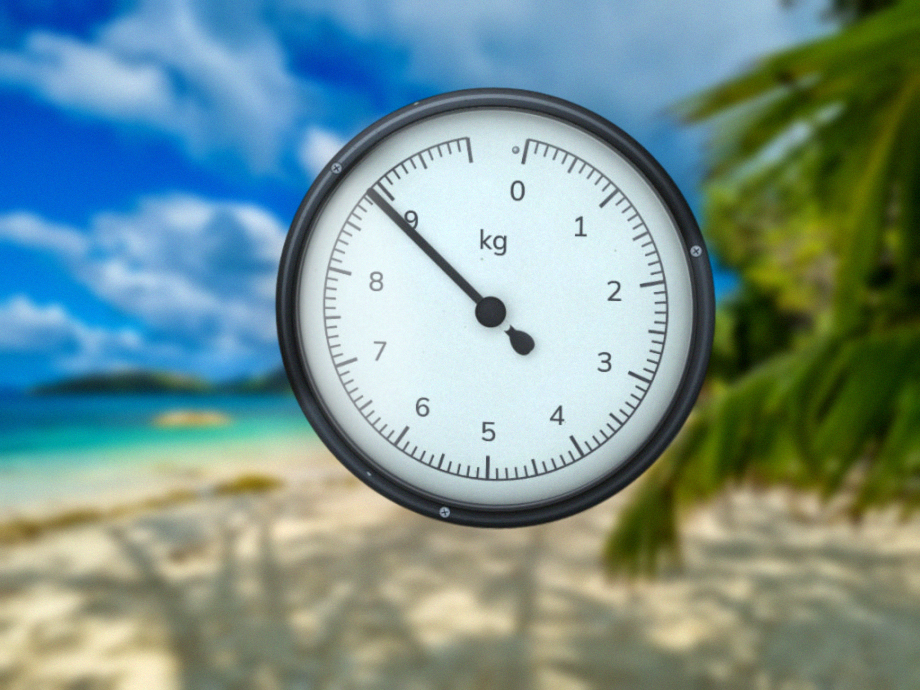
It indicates 8.9 kg
